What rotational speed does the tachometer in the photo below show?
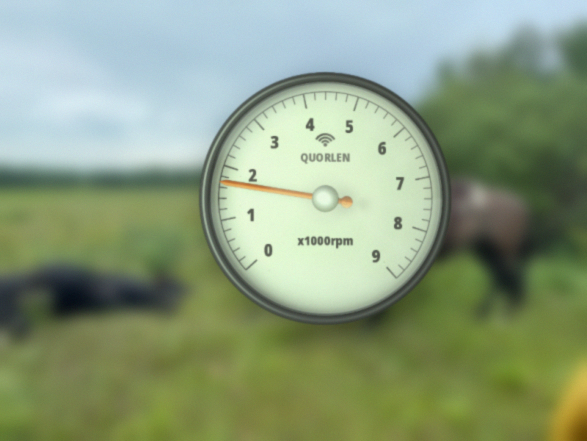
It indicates 1700 rpm
